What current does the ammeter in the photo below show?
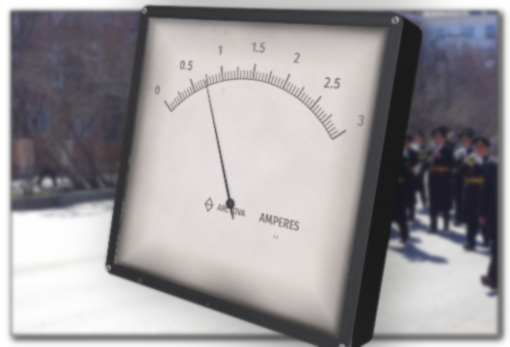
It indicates 0.75 A
